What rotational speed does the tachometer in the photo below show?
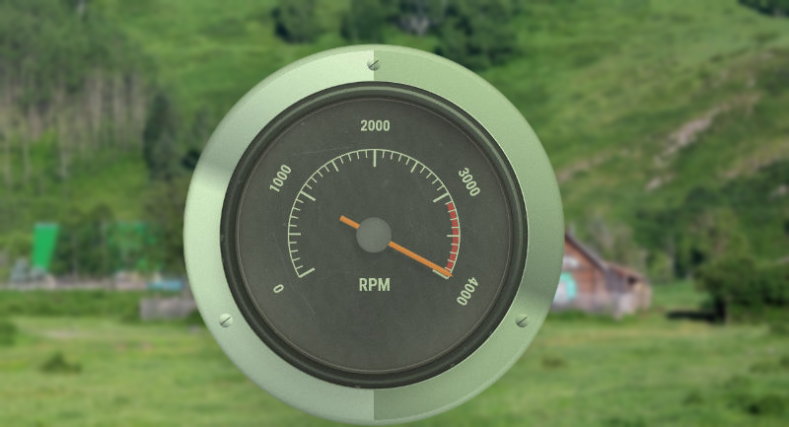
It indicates 3950 rpm
